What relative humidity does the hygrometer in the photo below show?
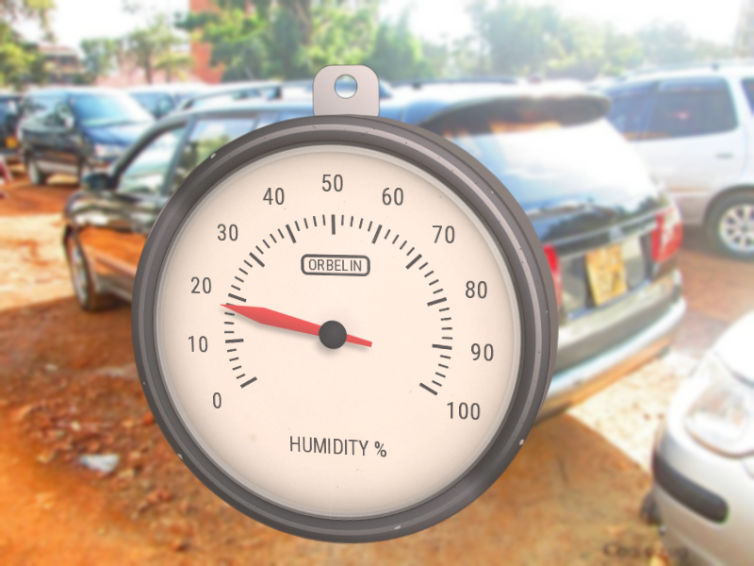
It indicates 18 %
